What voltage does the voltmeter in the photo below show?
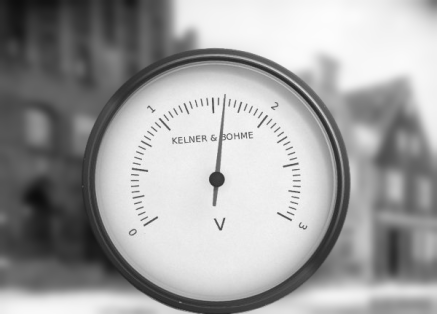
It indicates 1.6 V
